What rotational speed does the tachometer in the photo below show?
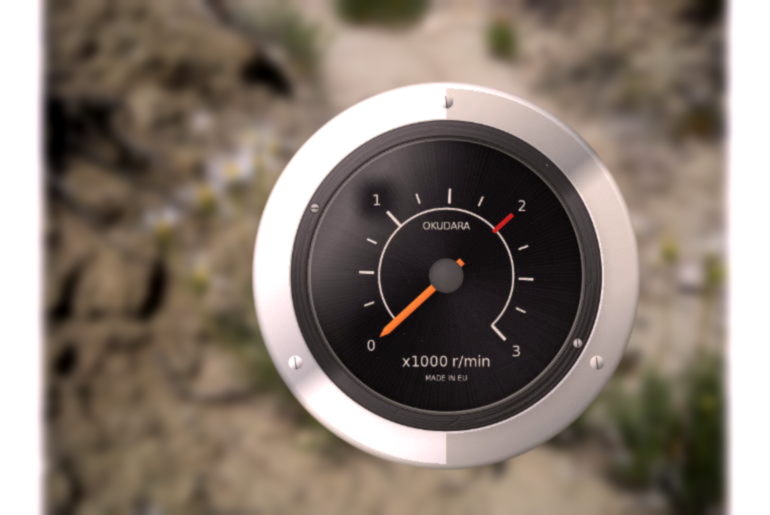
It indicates 0 rpm
